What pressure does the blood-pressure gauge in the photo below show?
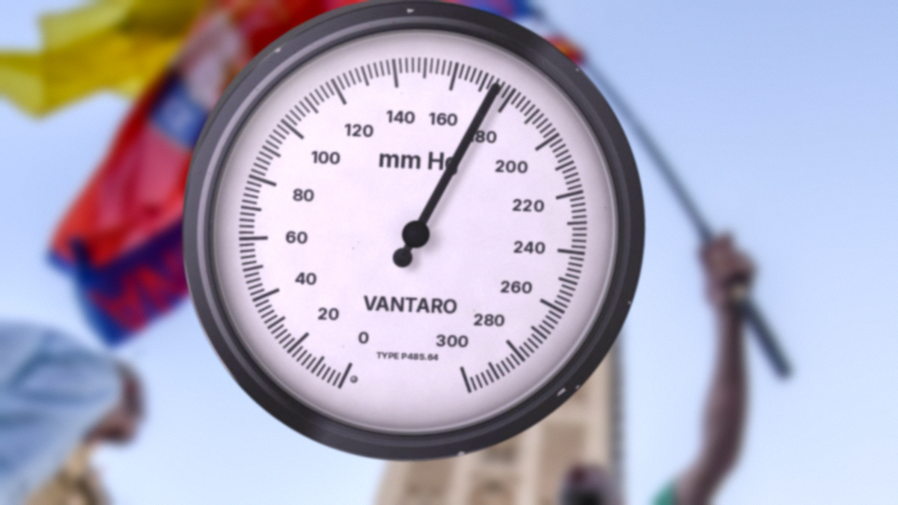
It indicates 174 mmHg
